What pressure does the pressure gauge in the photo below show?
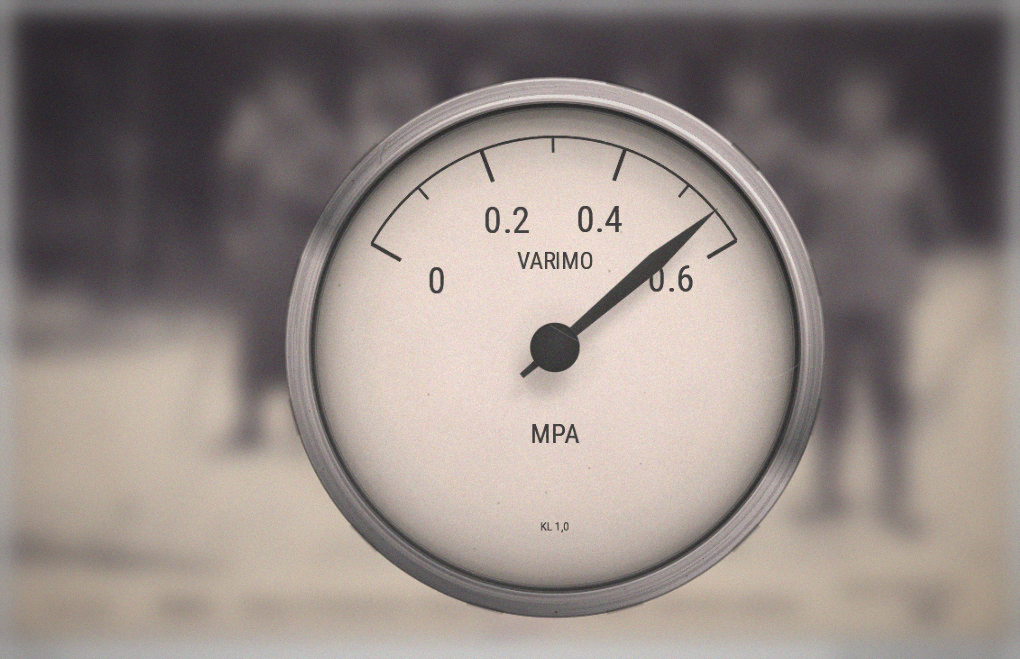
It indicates 0.55 MPa
